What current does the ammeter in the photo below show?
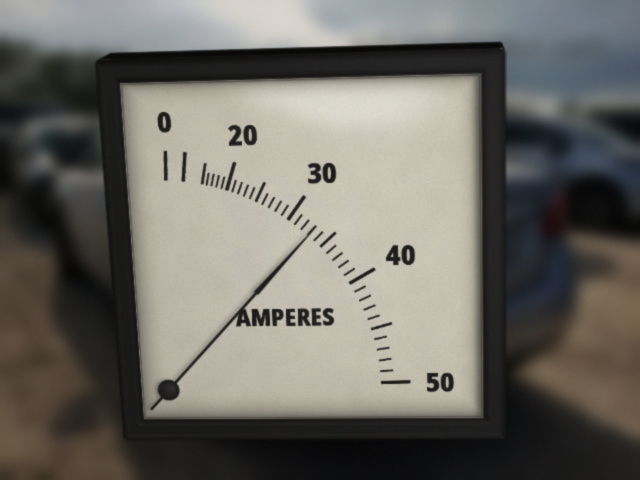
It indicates 33 A
